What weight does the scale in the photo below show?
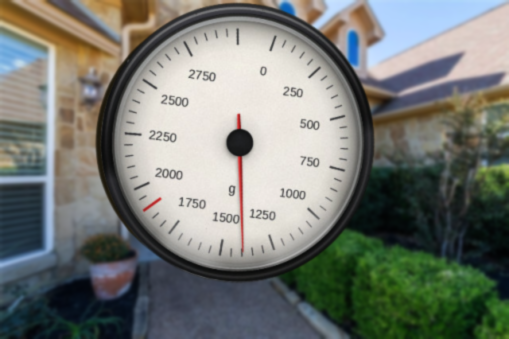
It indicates 1400 g
